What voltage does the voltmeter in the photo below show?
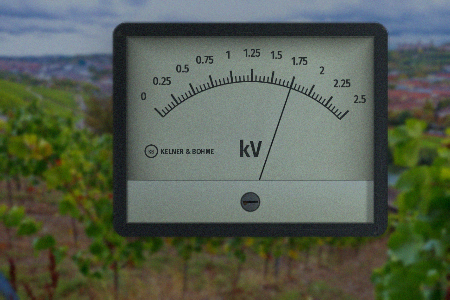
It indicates 1.75 kV
